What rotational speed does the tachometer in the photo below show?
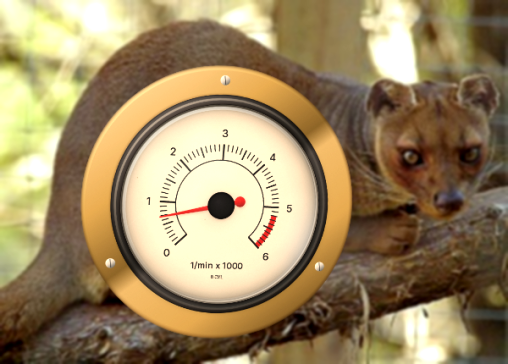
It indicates 700 rpm
